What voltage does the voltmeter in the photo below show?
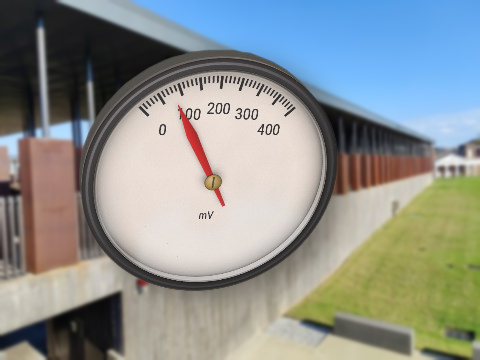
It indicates 80 mV
